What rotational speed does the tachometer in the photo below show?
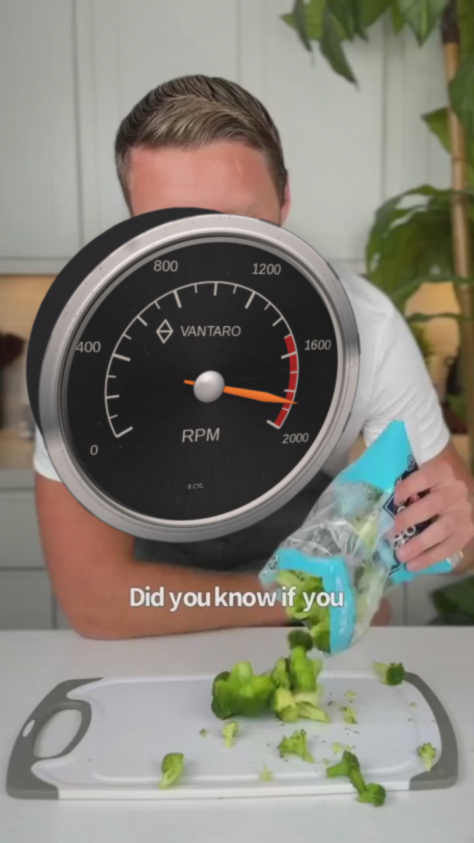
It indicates 1850 rpm
